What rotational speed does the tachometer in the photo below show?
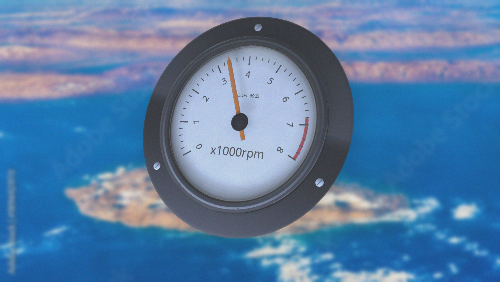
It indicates 3400 rpm
